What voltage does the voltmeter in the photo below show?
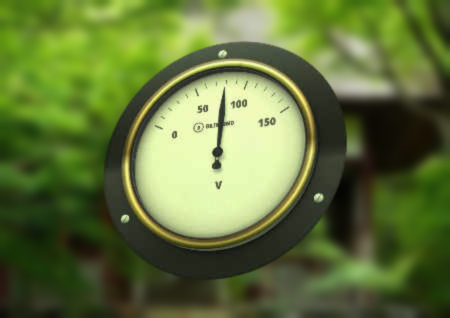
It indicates 80 V
